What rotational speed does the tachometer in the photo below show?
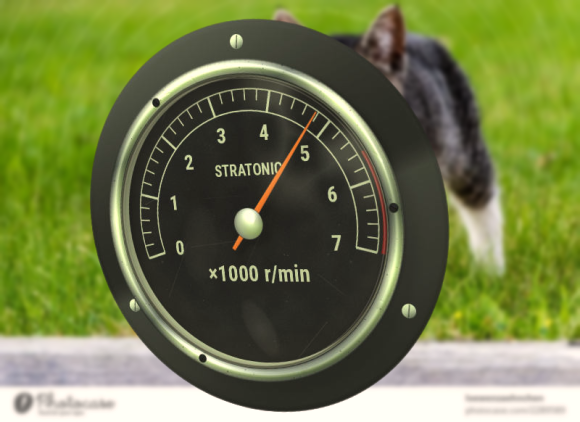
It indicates 4800 rpm
